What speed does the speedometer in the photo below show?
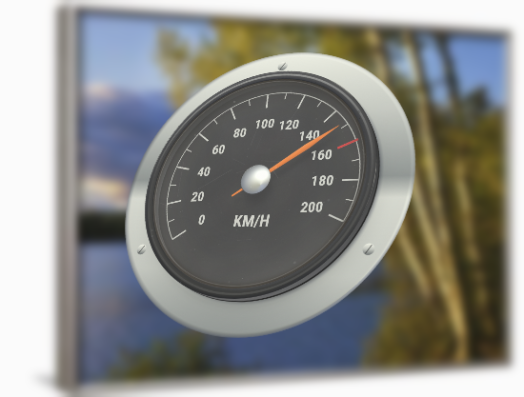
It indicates 150 km/h
